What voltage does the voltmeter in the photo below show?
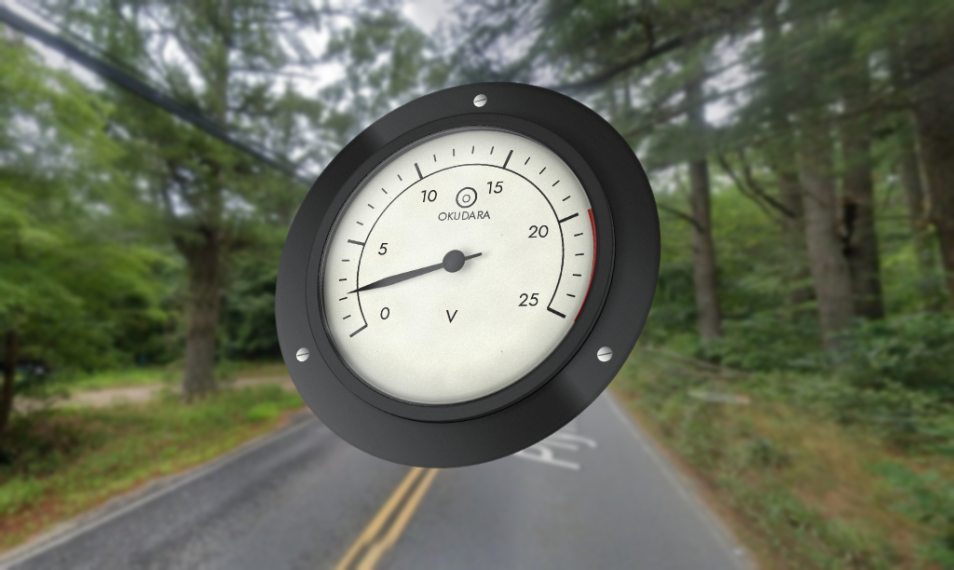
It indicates 2 V
